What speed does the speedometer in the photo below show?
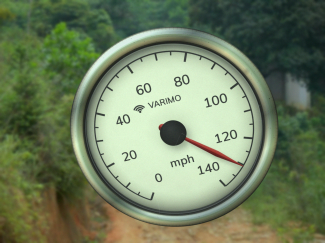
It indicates 130 mph
